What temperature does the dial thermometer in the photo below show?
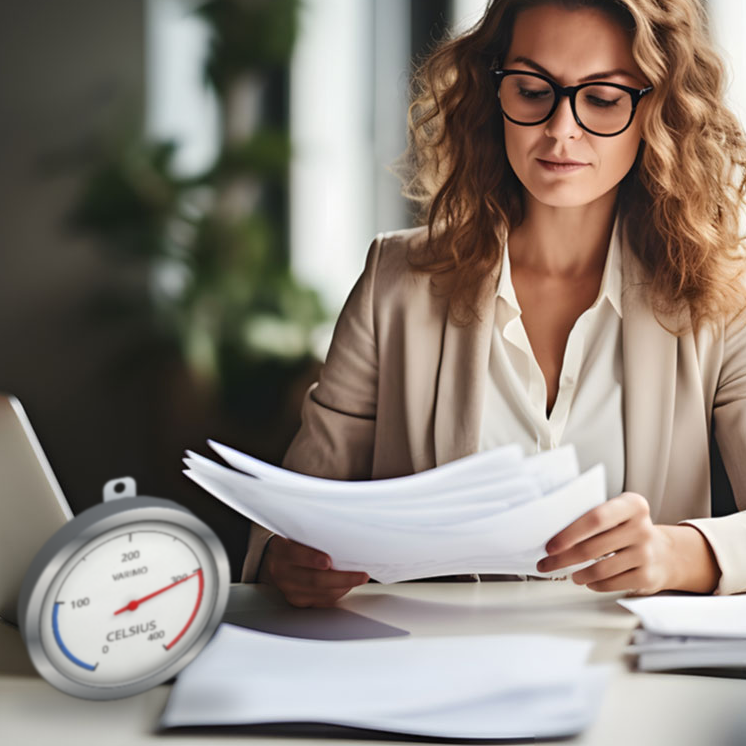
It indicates 300 °C
